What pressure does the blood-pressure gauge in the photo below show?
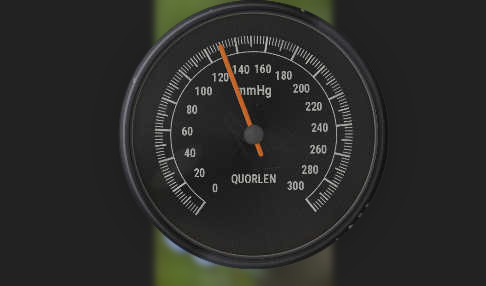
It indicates 130 mmHg
